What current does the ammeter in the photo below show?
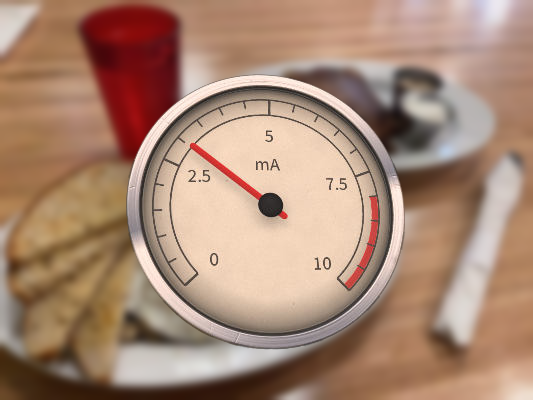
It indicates 3 mA
